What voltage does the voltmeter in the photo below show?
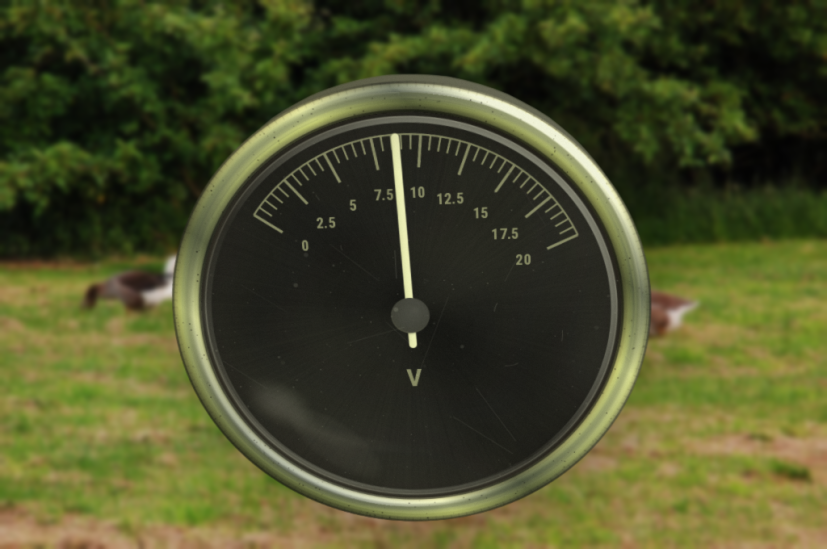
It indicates 8.75 V
